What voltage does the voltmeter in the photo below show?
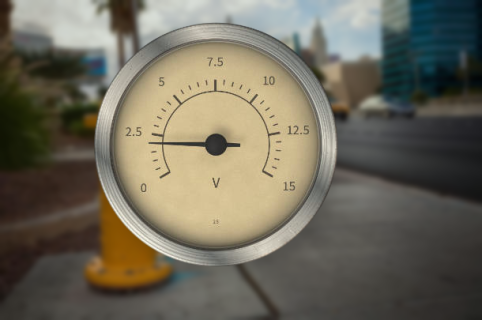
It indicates 2 V
